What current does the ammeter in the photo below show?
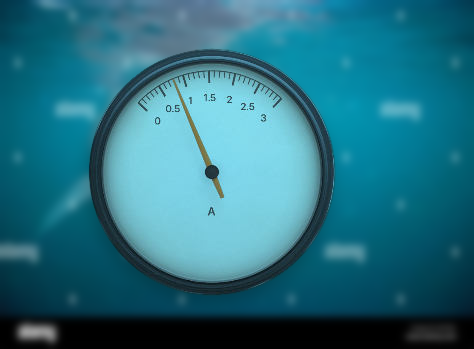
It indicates 0.8 A
